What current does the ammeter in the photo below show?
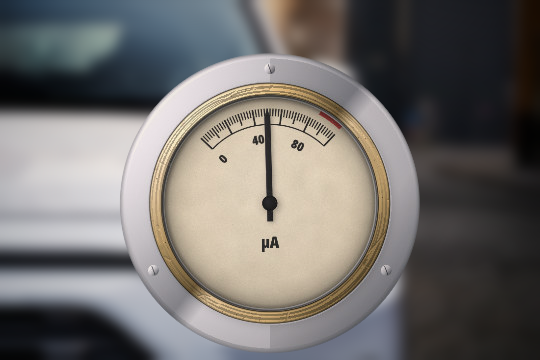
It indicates 50 µA
